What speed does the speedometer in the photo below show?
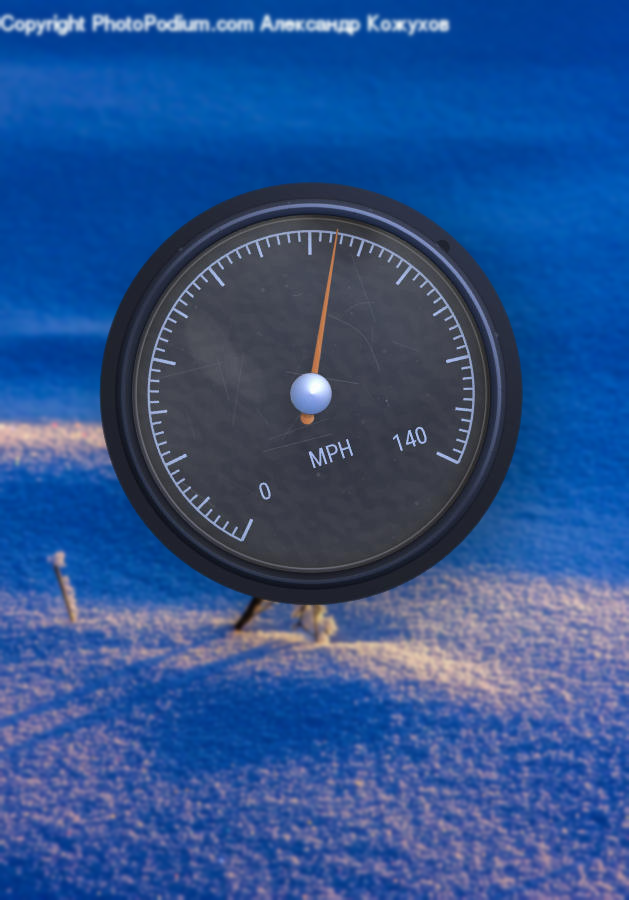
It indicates 85 mph
